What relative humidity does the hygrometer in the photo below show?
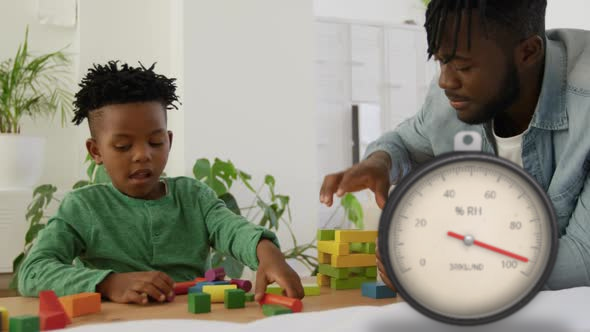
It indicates 95 %
